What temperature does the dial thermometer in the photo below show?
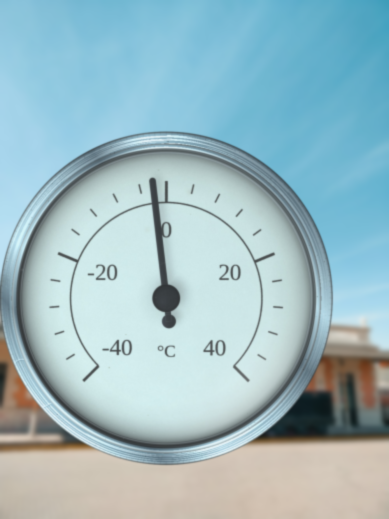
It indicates -2 °C
